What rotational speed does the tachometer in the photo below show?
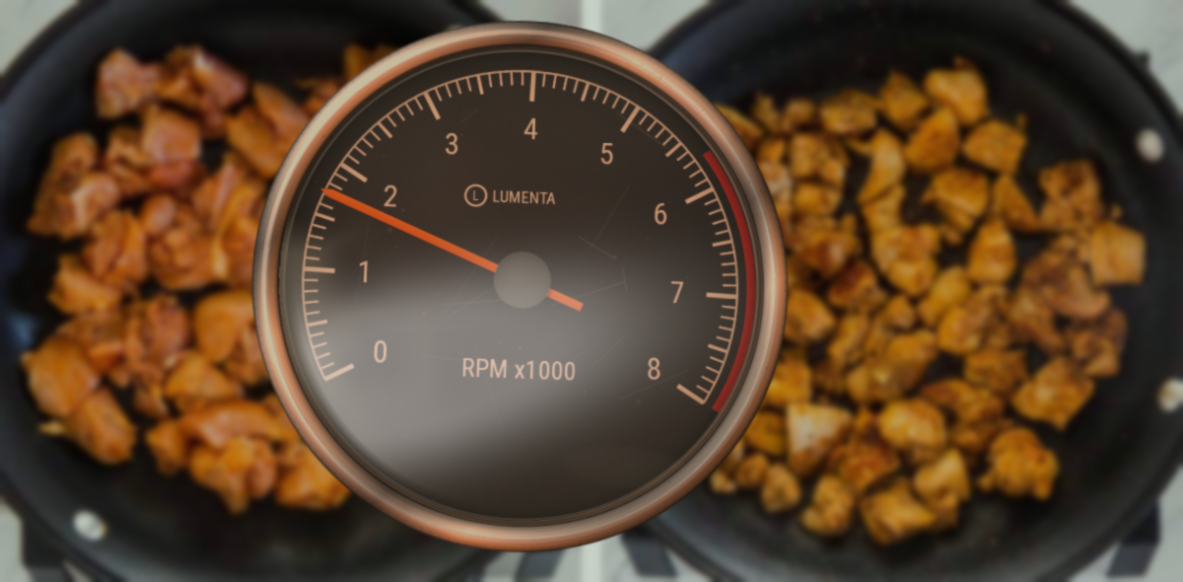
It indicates 1700 rpm
